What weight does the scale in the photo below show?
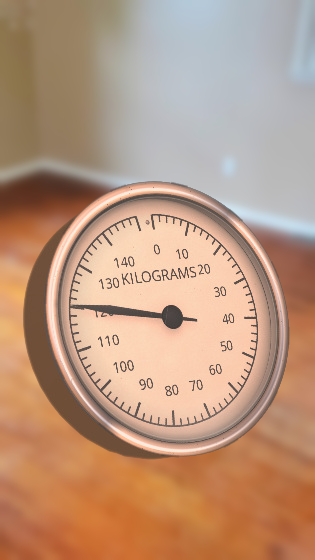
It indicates 120 kg
